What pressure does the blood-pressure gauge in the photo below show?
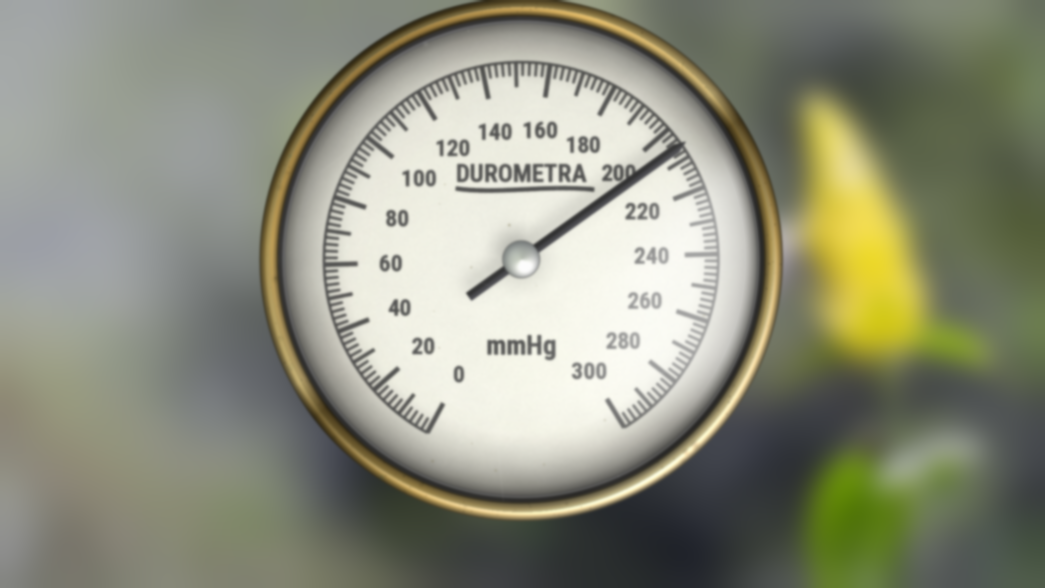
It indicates 206 mmHg
